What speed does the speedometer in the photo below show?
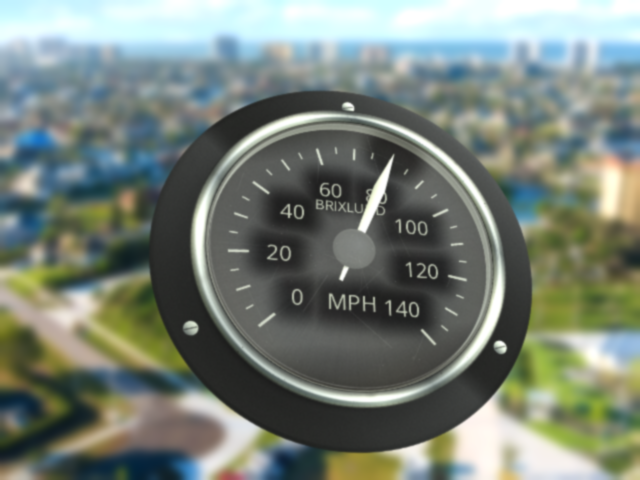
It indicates 80 mph
